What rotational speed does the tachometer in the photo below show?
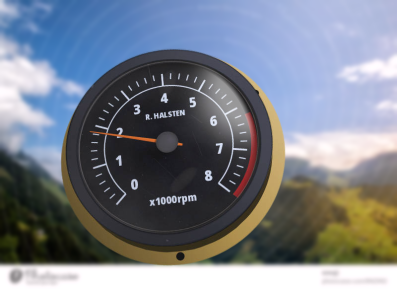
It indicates 1800 rpm
